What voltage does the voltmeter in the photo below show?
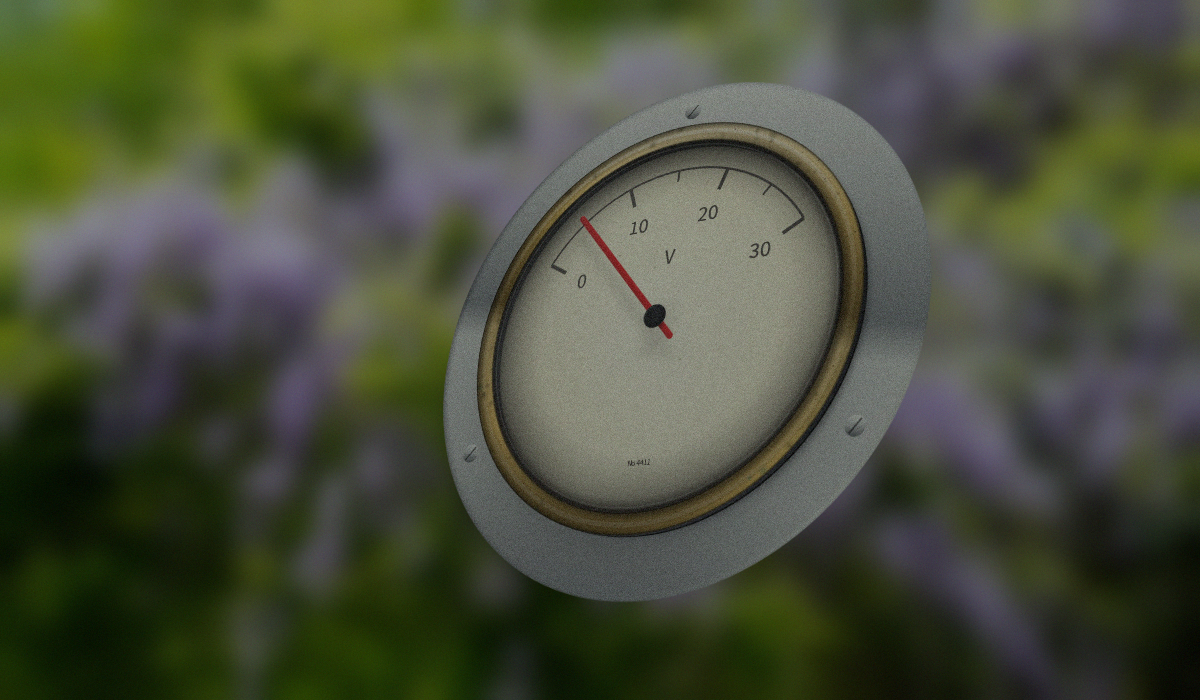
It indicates 5 V
